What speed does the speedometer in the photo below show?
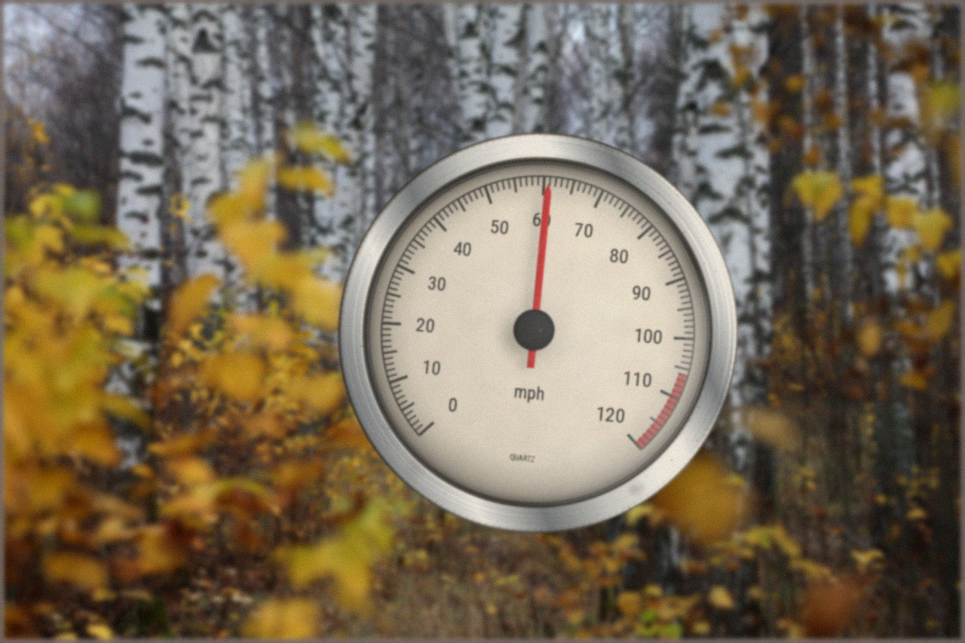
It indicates 61 mph
